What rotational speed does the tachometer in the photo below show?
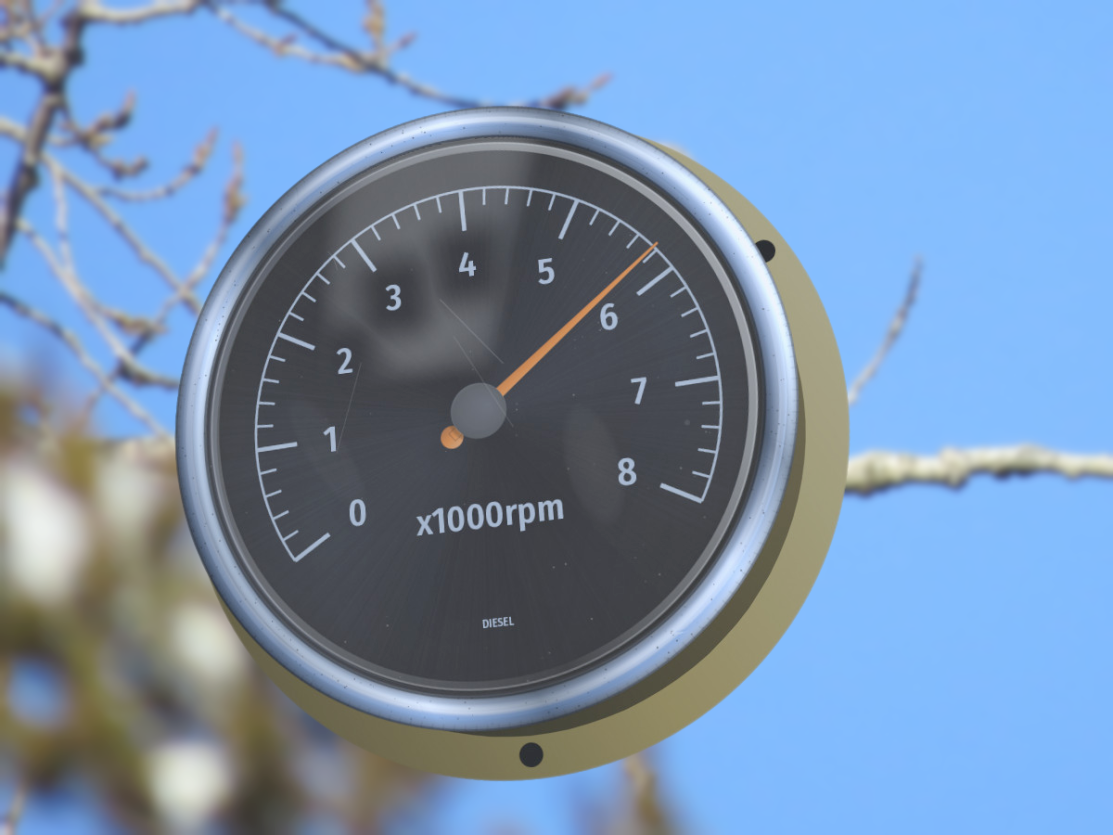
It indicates 5800 rpm
